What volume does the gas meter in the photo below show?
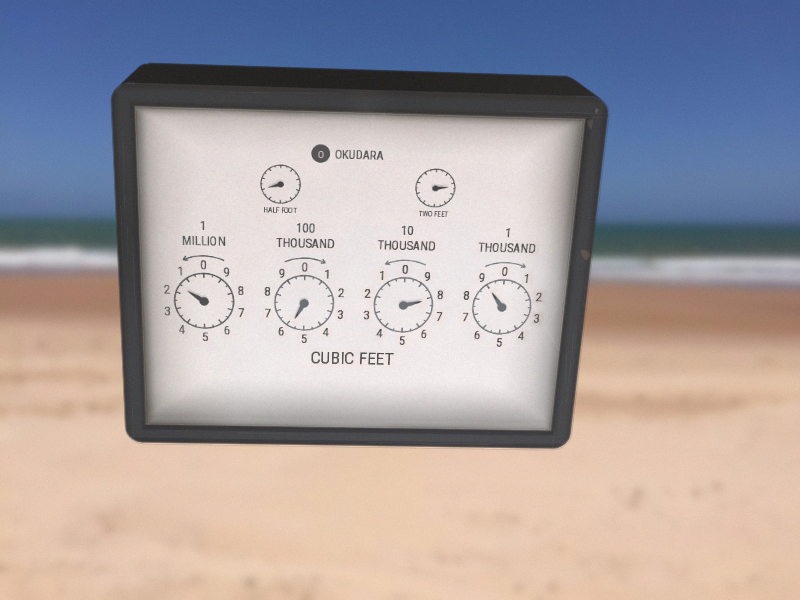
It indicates 157900 ft³
